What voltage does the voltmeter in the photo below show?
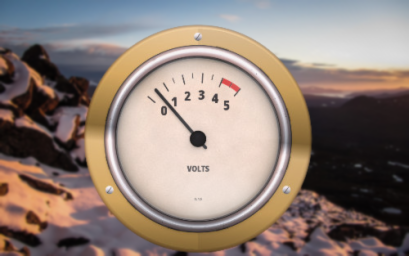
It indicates 0.5 V
